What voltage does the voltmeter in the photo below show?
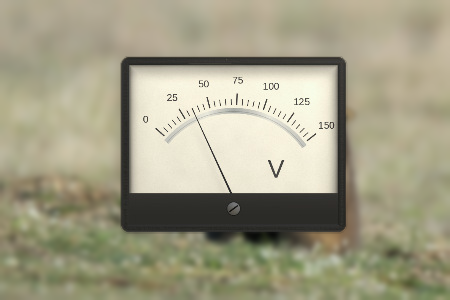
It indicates 35 V
